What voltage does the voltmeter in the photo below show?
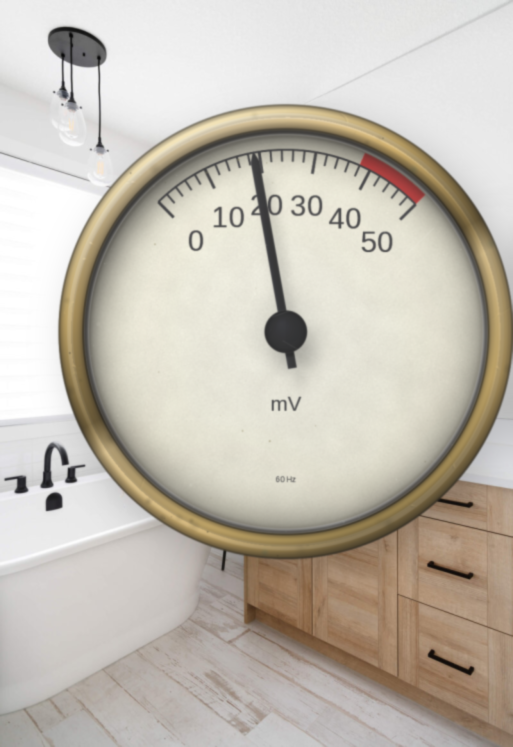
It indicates 19 mV
